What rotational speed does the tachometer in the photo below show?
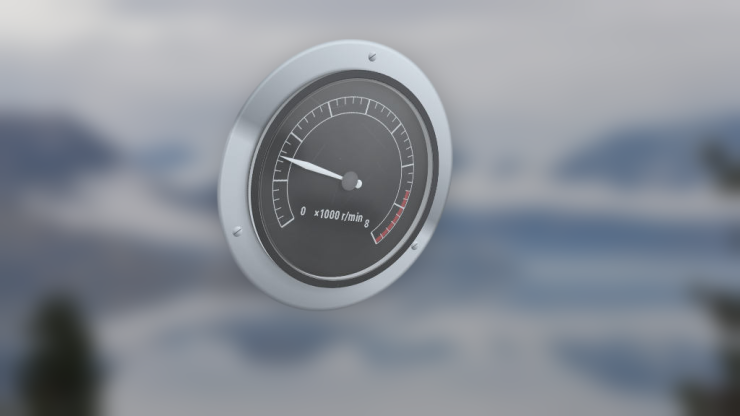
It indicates 1500 rpm
